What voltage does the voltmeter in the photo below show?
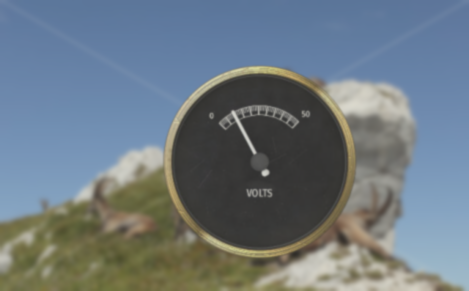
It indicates 10 V
